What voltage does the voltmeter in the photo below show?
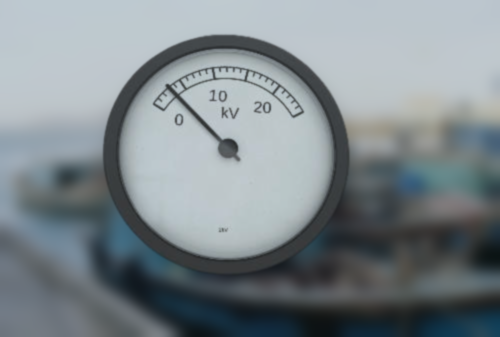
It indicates 3 kV
